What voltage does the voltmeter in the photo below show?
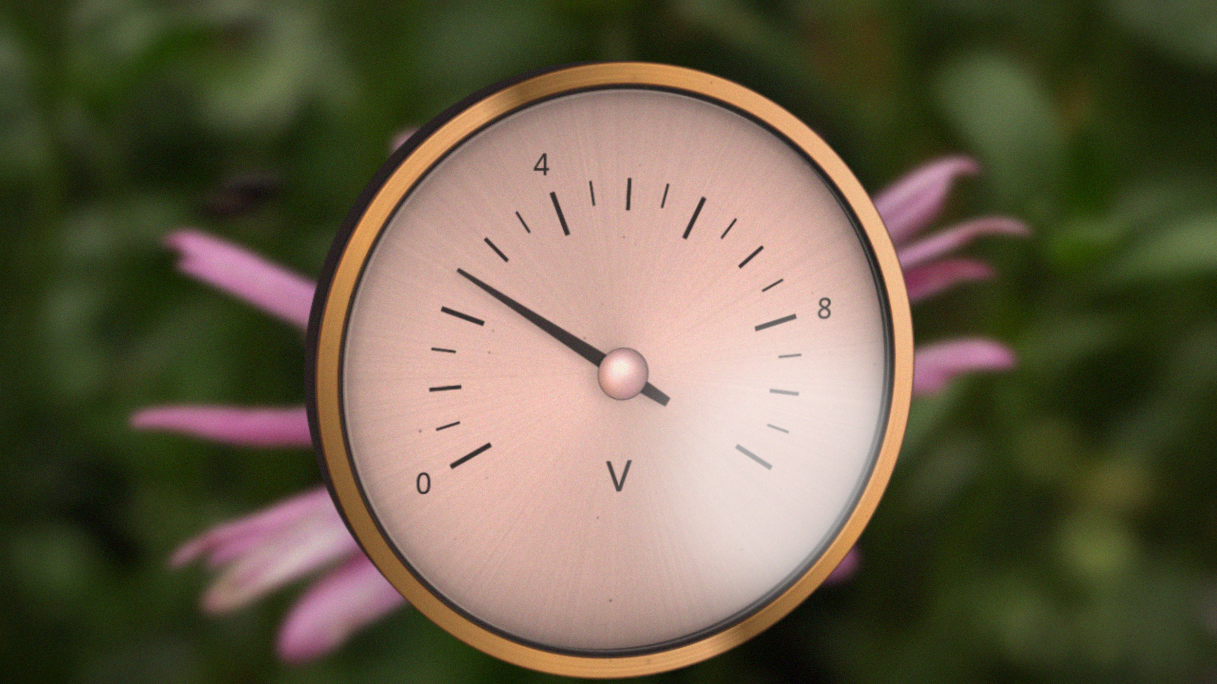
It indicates 2.5 V
